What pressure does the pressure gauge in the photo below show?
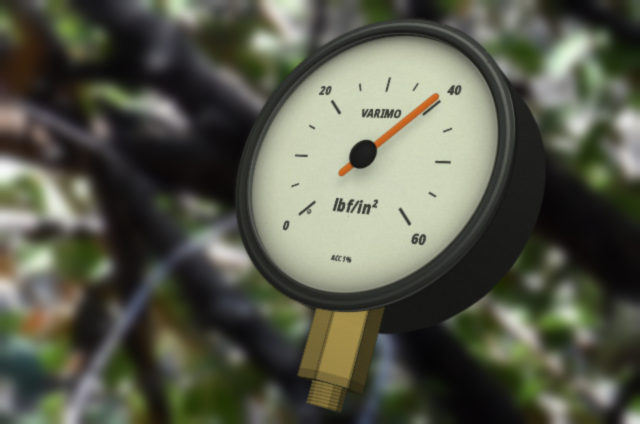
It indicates 40 psi
